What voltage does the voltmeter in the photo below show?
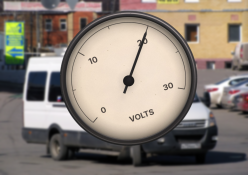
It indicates 20 V
